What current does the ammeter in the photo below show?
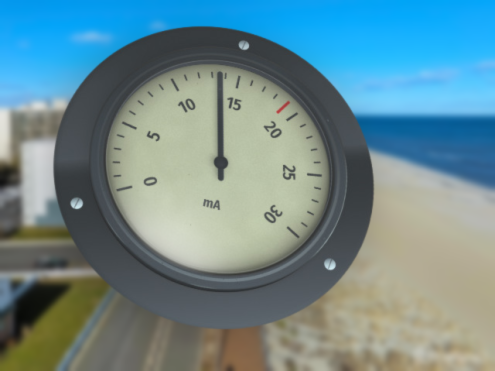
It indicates 13.5 mA
